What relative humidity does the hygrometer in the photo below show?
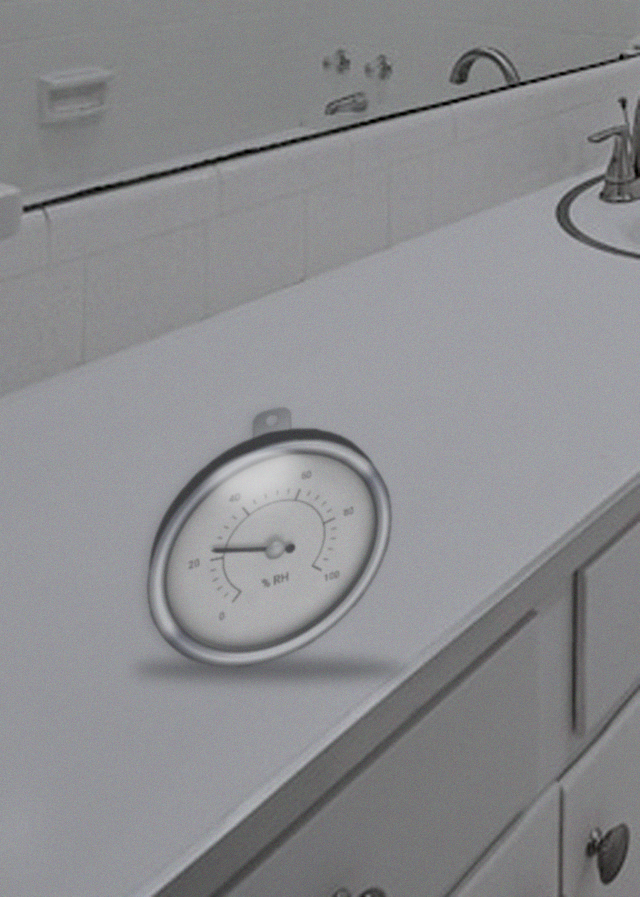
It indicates 24 %
